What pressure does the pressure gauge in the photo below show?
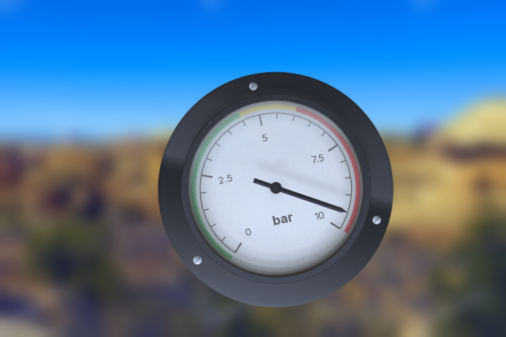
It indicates 9.5 bar
